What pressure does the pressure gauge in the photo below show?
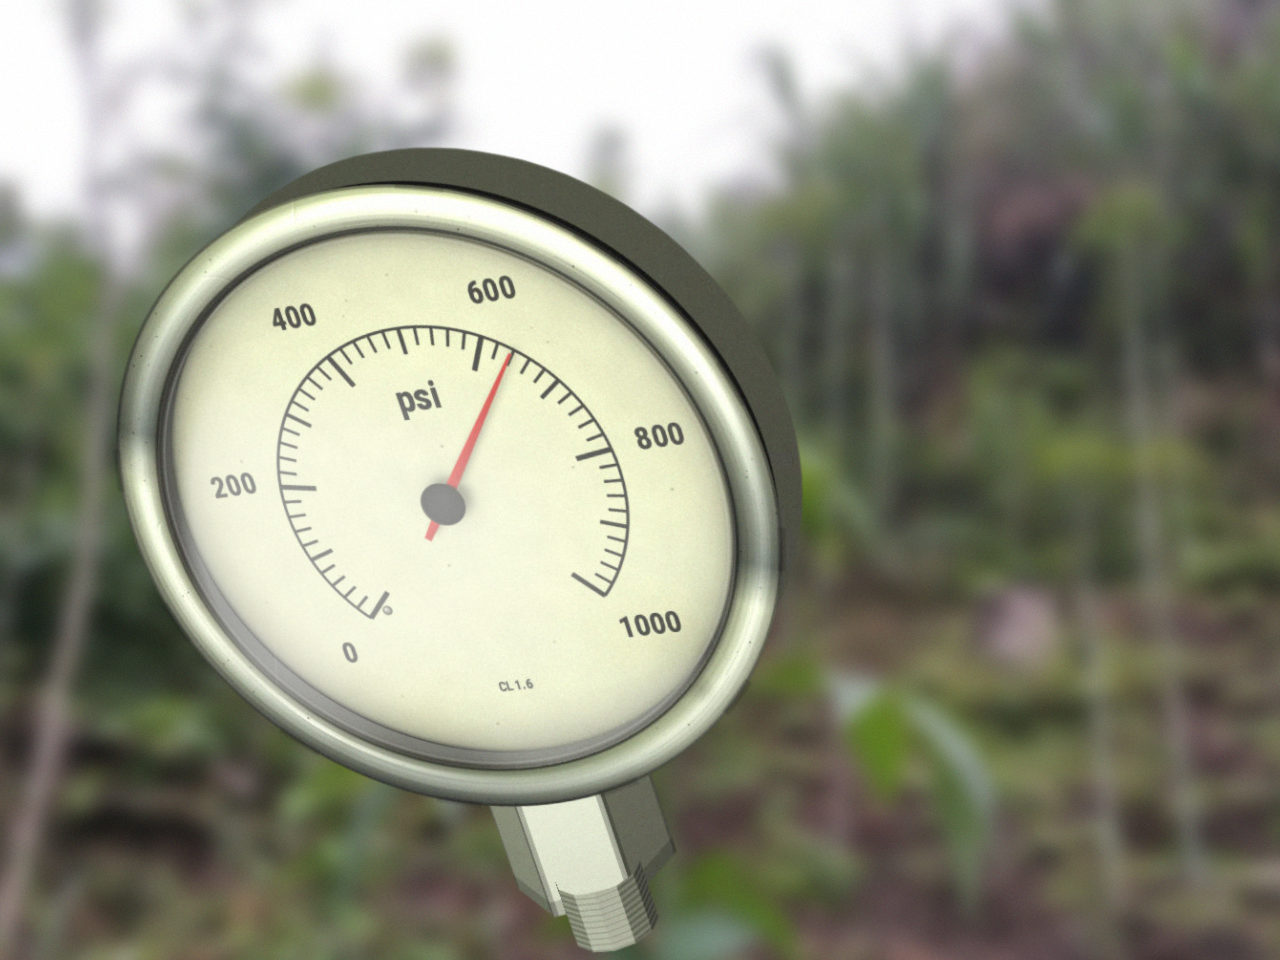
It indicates 640 psi
